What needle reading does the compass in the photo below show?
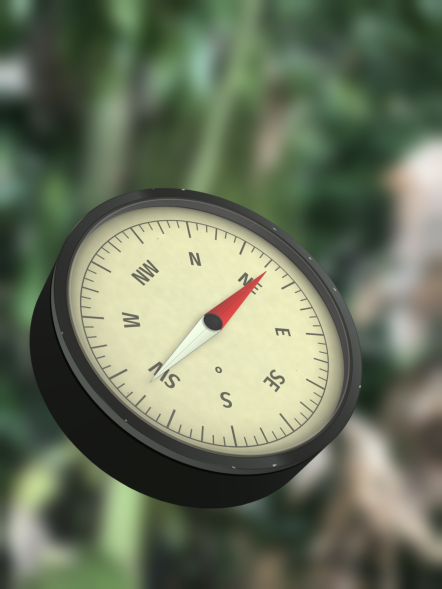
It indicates 47.5 °
